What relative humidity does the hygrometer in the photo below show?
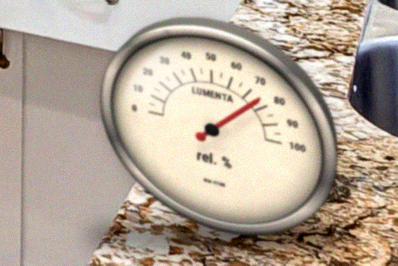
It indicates 75 %
